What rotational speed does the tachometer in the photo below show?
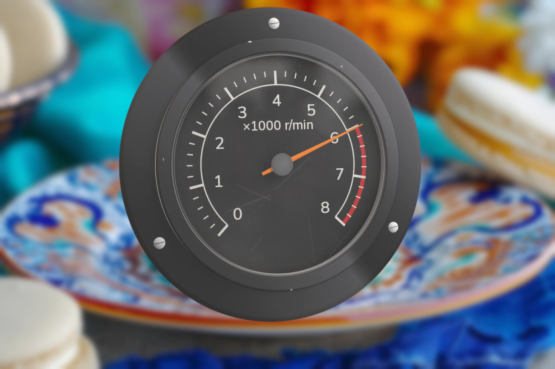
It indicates 6000 rpm
